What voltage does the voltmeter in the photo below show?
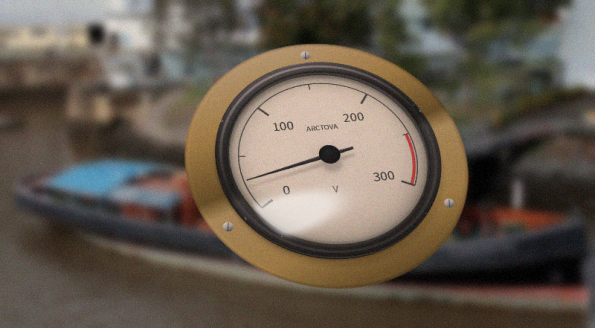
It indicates 25 V
